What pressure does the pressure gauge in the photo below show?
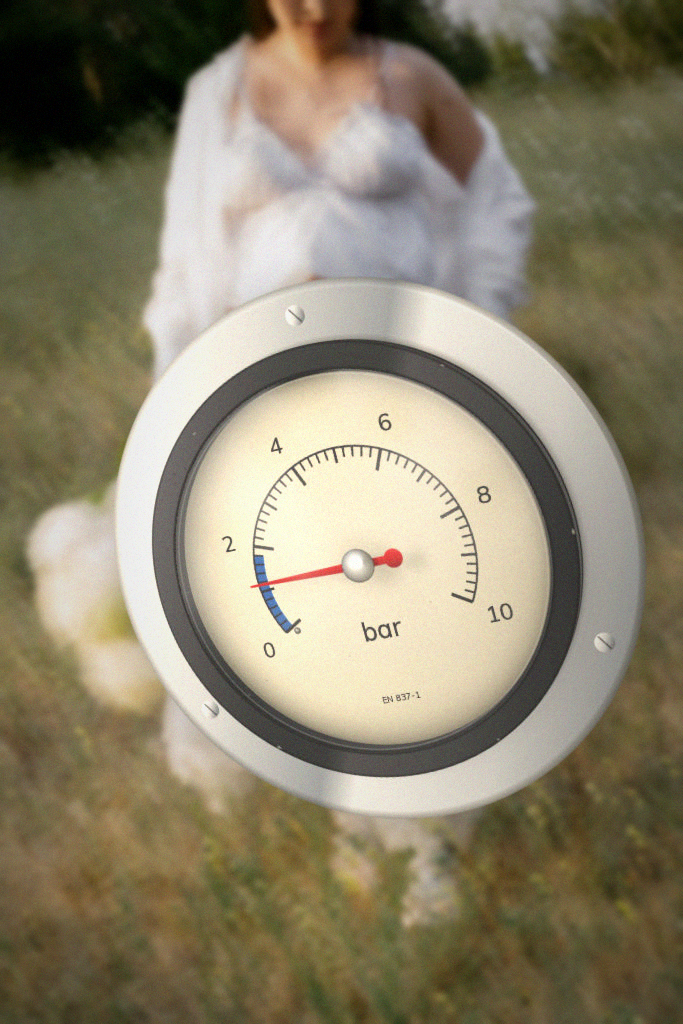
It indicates 1.2 bar
